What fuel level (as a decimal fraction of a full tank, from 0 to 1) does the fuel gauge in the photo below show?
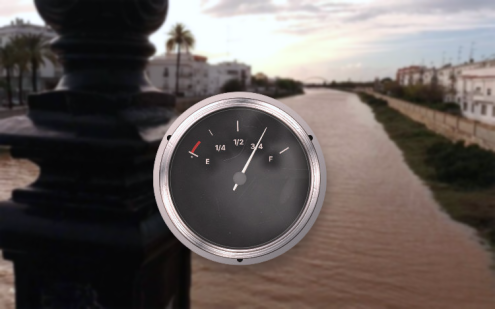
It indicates 0.75
